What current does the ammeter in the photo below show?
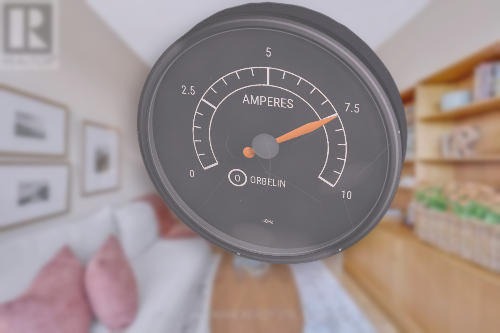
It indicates 7.5 A
